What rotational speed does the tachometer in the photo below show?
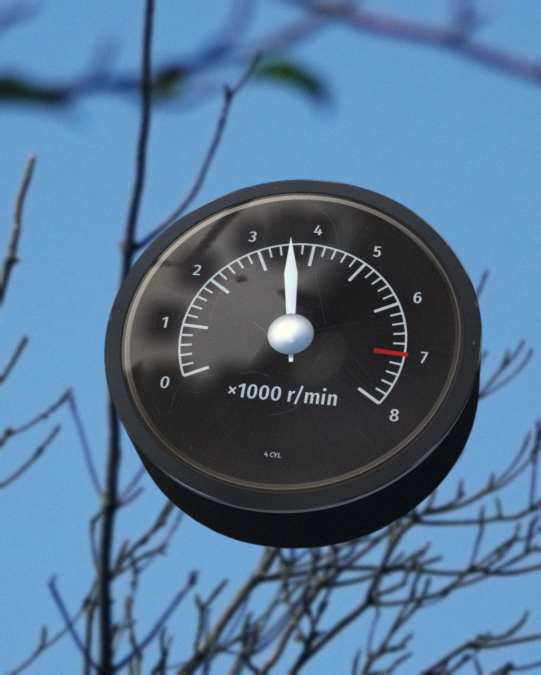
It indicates 3600 rpm
